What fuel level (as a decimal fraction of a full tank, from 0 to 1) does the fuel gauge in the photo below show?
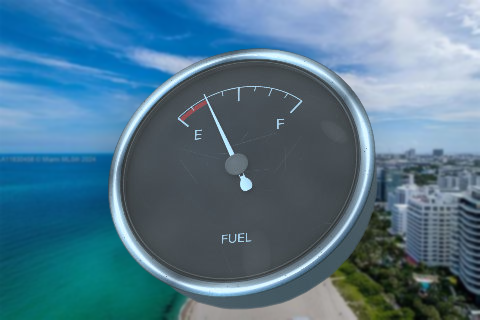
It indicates 0.25
